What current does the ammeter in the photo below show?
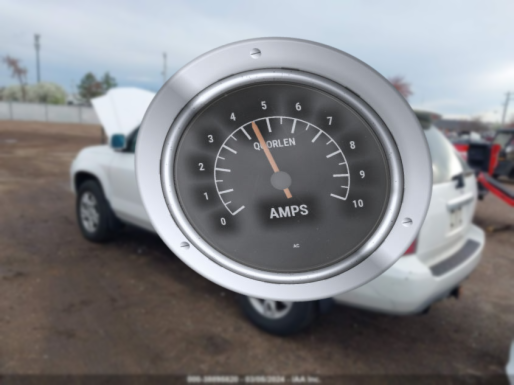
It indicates 4.5 A
